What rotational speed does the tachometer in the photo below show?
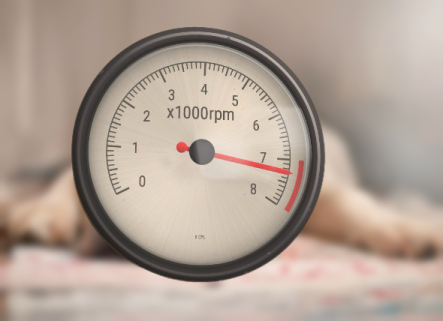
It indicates 7300 rpm
